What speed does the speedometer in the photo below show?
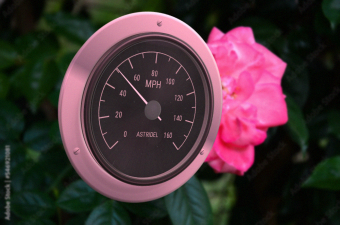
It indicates 50 mph
